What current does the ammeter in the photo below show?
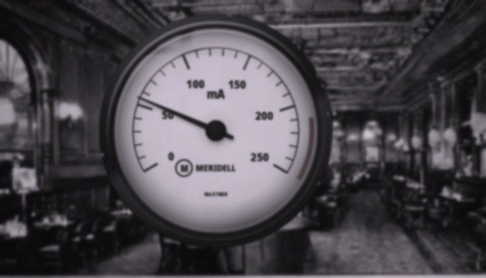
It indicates 55 mA
